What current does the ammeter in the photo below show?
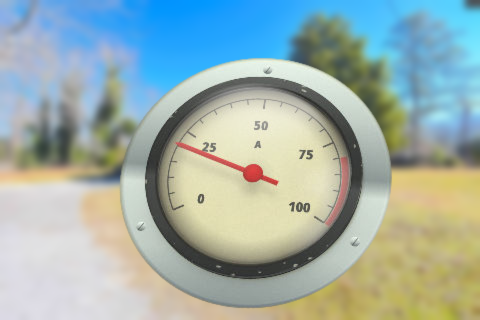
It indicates 20 A
